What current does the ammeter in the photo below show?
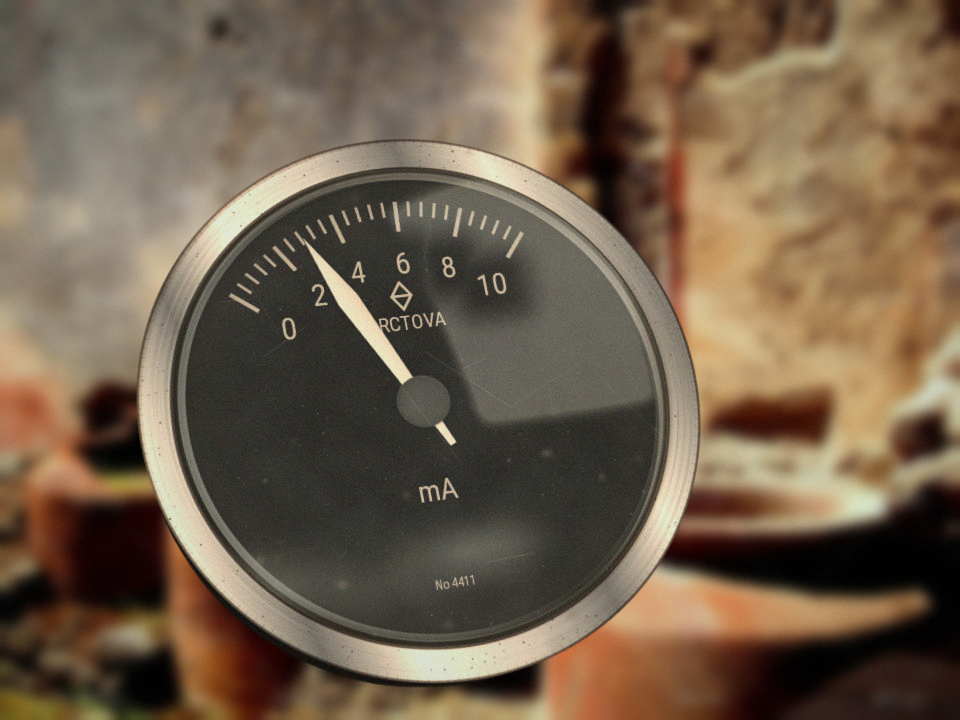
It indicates 2.8 mA
